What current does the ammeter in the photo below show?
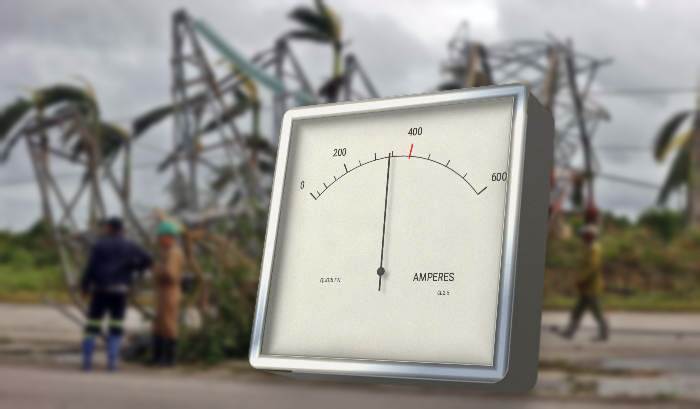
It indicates 350 A
